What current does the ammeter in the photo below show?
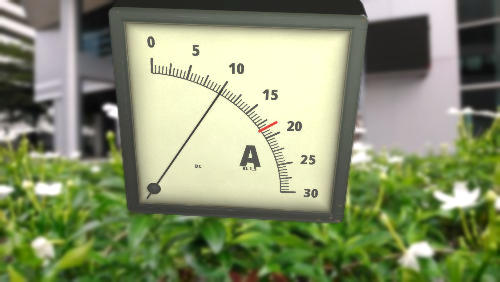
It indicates 10 A
